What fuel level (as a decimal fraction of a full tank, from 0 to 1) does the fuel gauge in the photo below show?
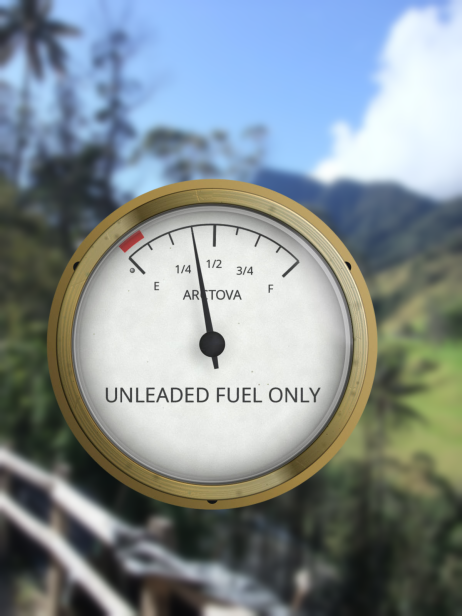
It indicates 0.375
